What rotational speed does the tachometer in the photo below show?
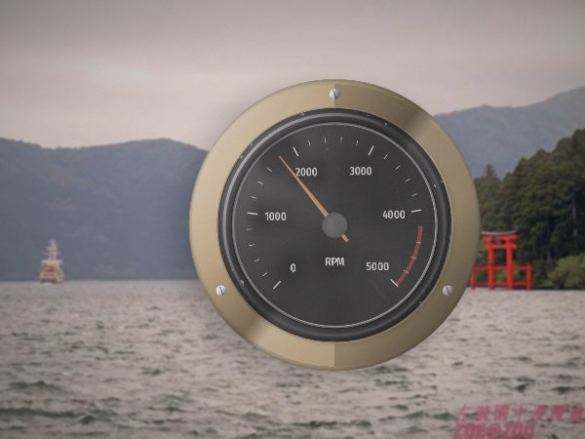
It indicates 1800 rpm
